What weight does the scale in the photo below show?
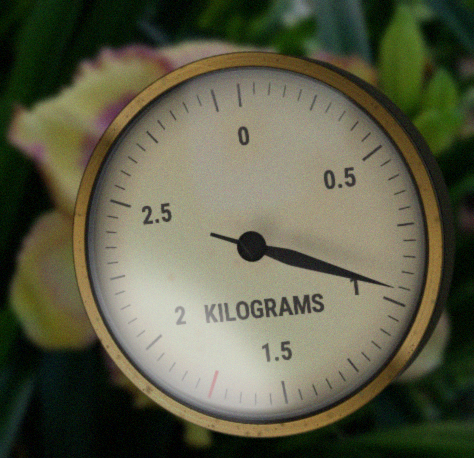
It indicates 0.95 kg
